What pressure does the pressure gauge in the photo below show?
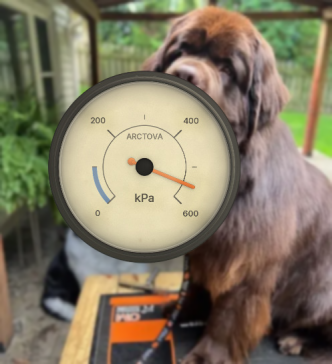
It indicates 550 kPa
